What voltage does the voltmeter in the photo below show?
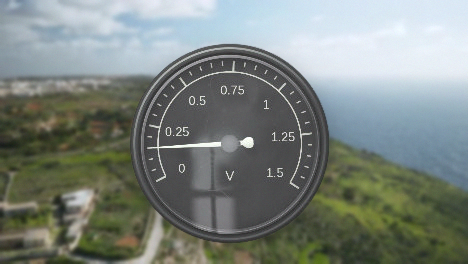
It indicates 0.15 V
